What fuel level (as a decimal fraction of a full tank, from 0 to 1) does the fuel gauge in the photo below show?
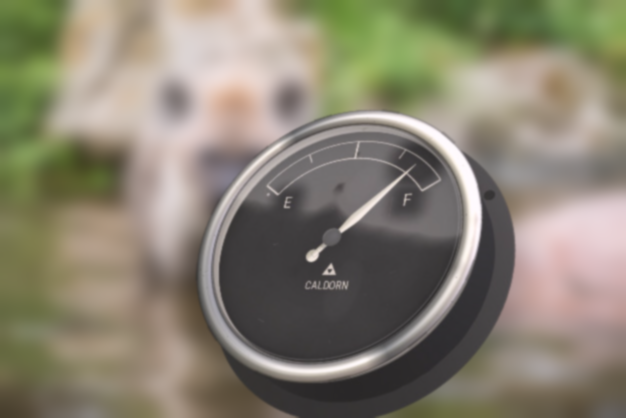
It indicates 0.875
